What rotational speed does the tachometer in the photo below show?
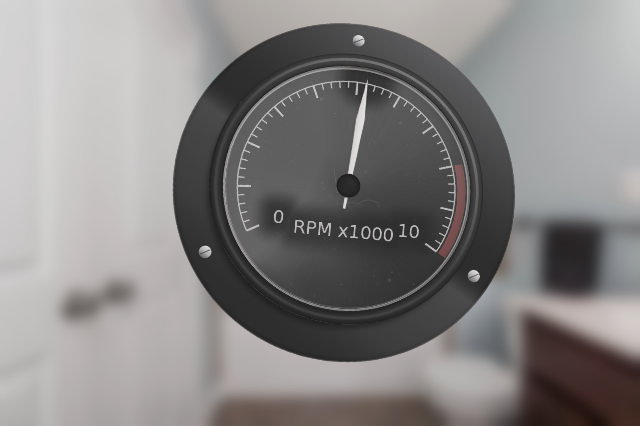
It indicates 5200 rpm
